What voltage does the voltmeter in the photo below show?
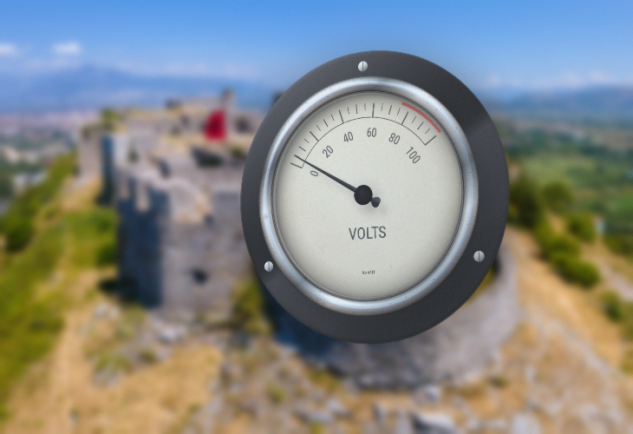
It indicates 5 V
